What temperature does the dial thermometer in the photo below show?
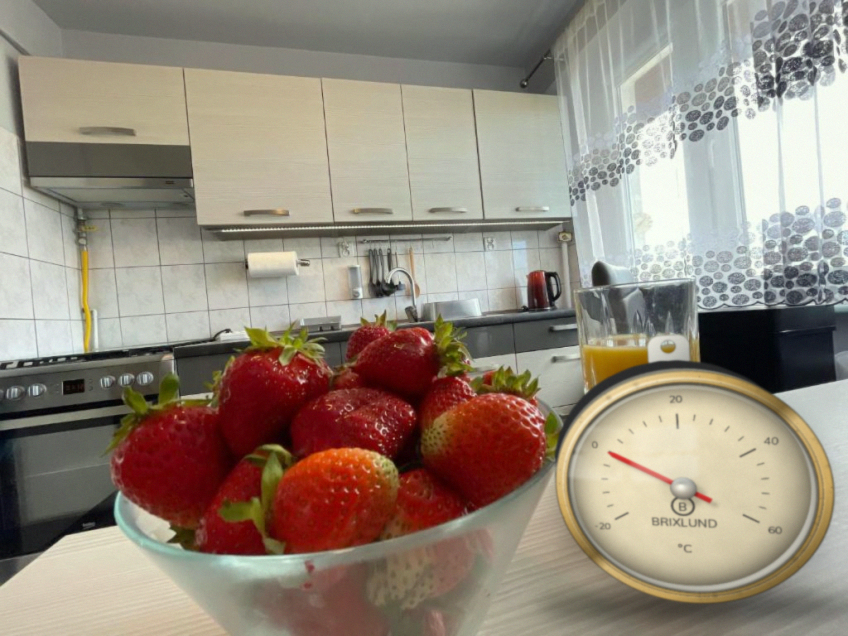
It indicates 0 °C
